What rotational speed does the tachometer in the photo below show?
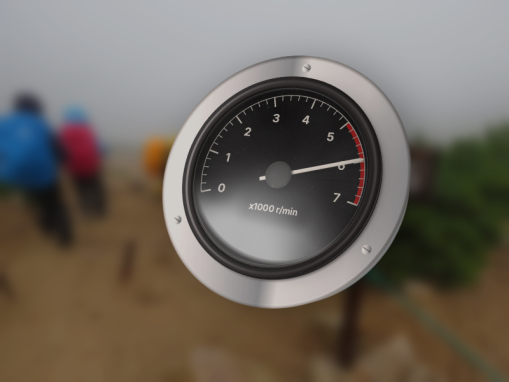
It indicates 6000 rpm
